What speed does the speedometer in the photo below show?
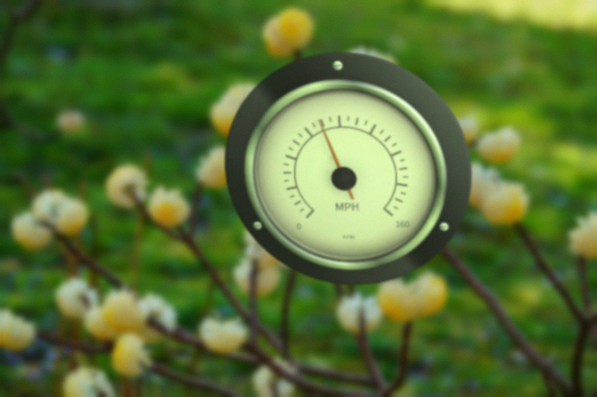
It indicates 70 mph
